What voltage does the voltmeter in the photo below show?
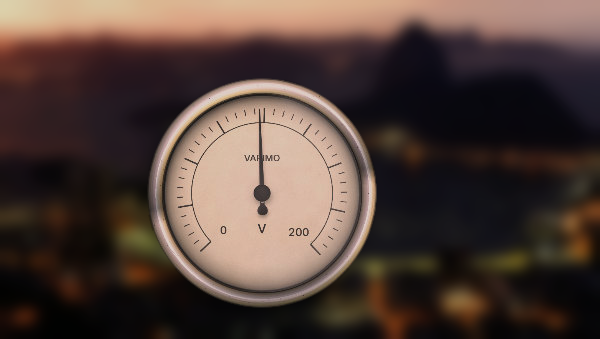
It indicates 97.5 V
